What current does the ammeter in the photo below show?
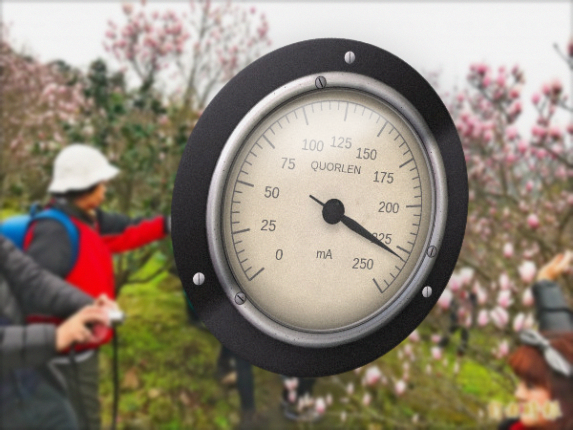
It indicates 230 mA
